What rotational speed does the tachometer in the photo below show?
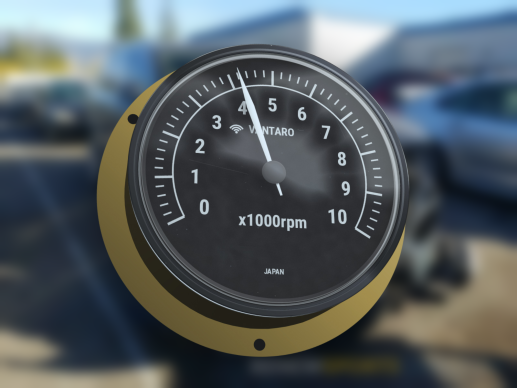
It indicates 4200 rpm
